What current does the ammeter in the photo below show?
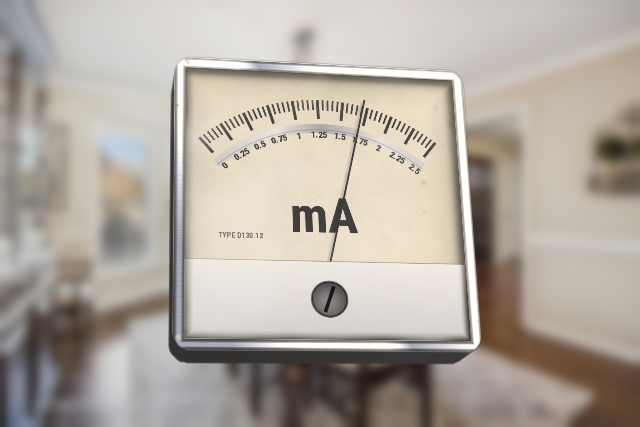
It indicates 1.7 mA
